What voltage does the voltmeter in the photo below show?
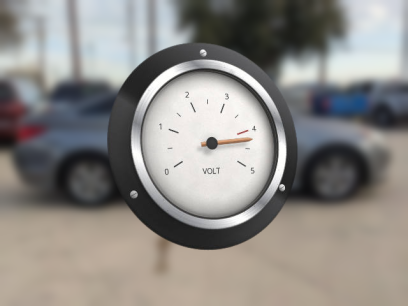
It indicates 4.25 V
